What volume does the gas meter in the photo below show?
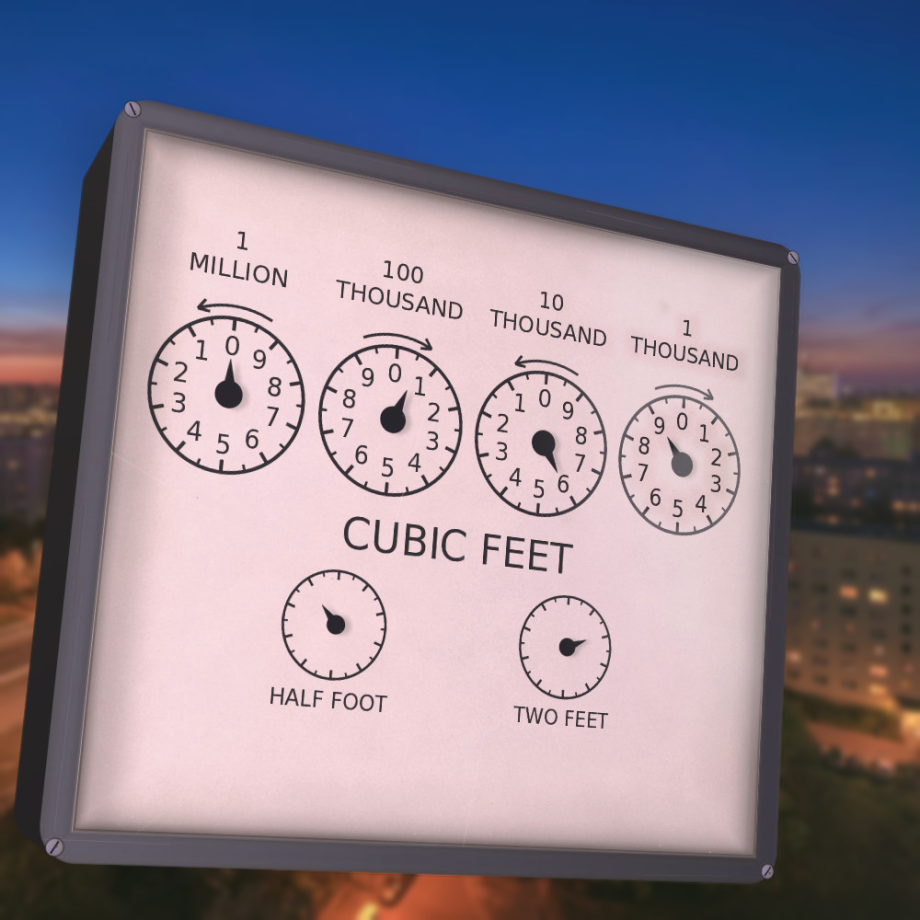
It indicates 5900 ft³
